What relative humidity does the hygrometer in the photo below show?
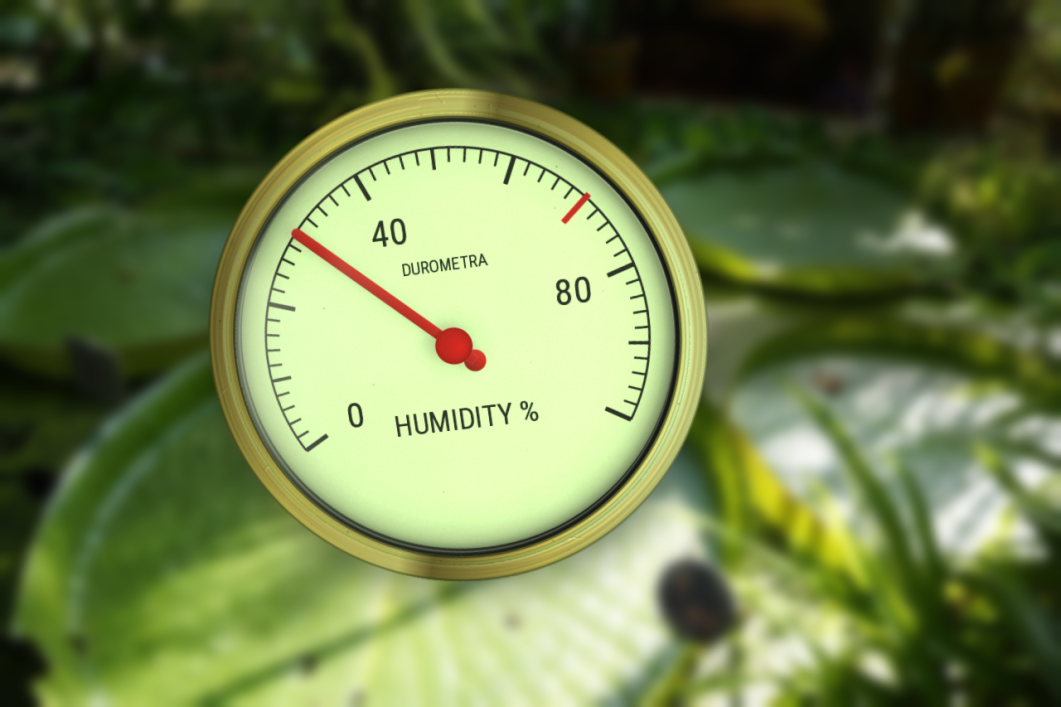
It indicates 30 %
